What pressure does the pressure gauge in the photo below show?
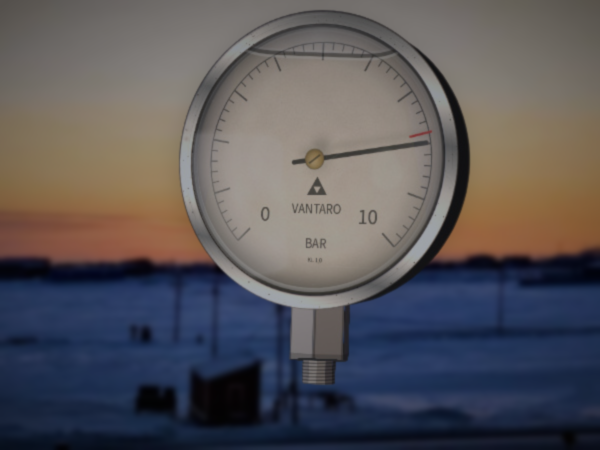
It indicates 8 bar
